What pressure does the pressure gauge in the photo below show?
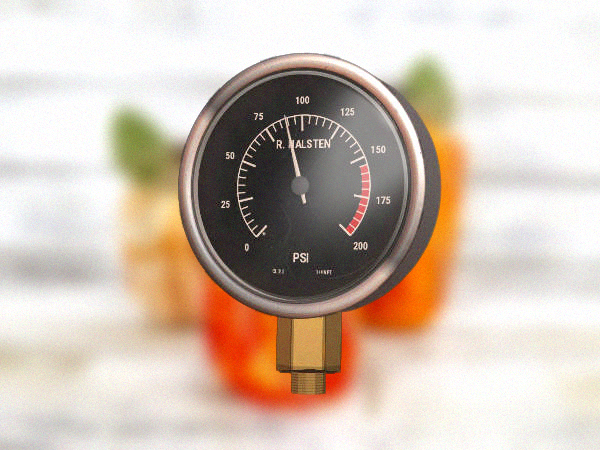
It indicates 90 psi
